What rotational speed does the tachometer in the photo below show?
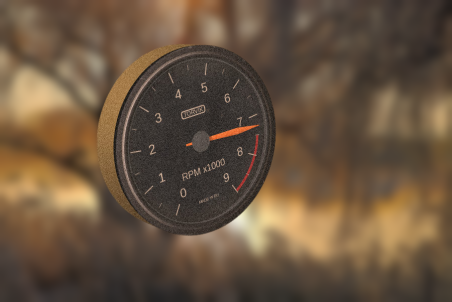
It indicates 7250 rpm
